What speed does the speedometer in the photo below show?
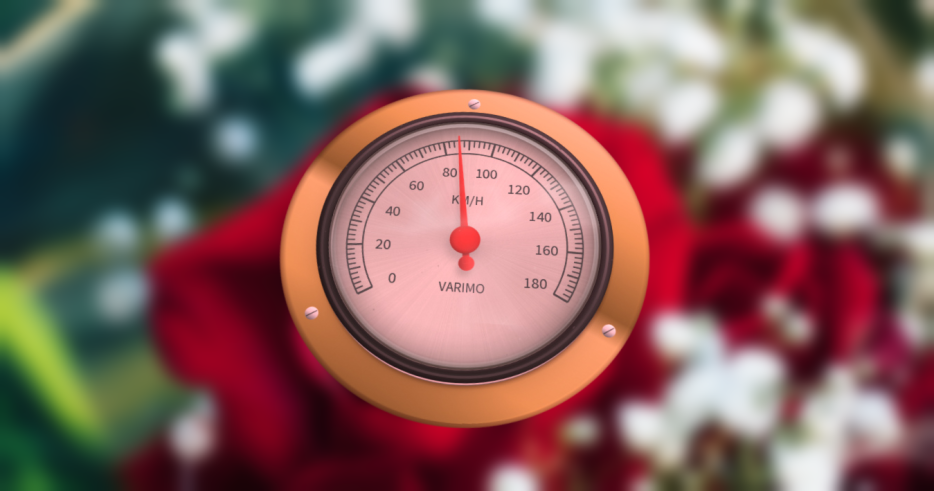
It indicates 86 km/h
